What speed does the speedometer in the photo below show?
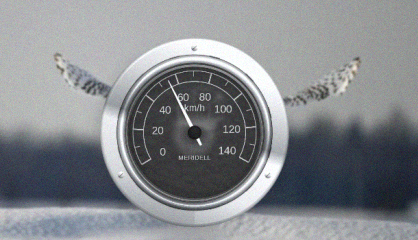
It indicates 55 km/h
